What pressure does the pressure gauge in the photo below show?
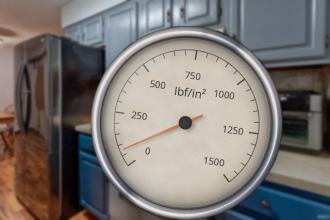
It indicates 75 psi
